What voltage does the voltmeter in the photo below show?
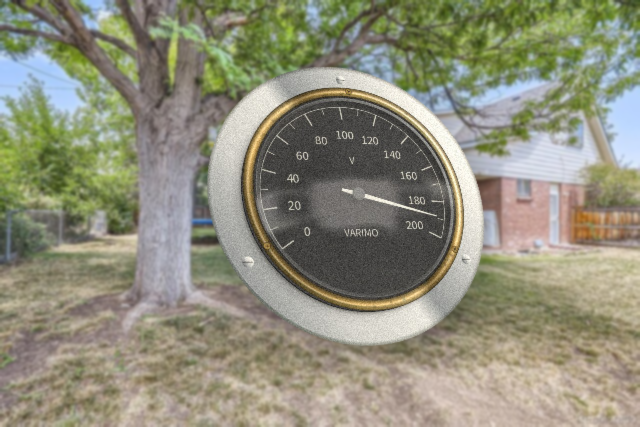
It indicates 190 V
